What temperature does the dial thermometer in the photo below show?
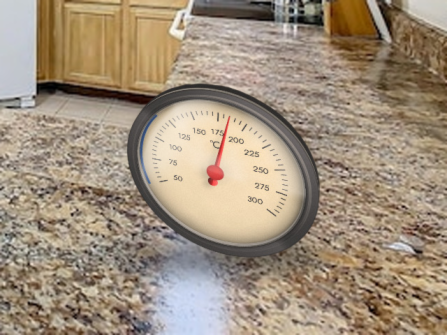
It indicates 185 °C
